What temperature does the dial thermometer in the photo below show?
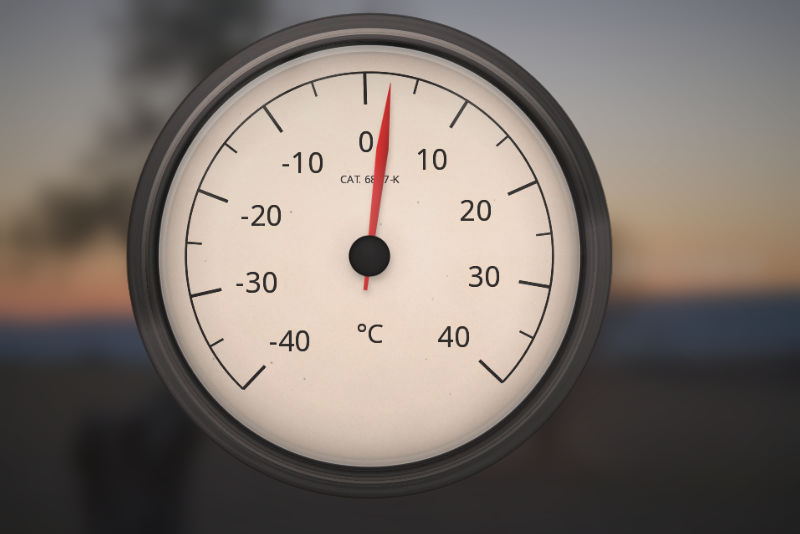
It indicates 2.5 °C
